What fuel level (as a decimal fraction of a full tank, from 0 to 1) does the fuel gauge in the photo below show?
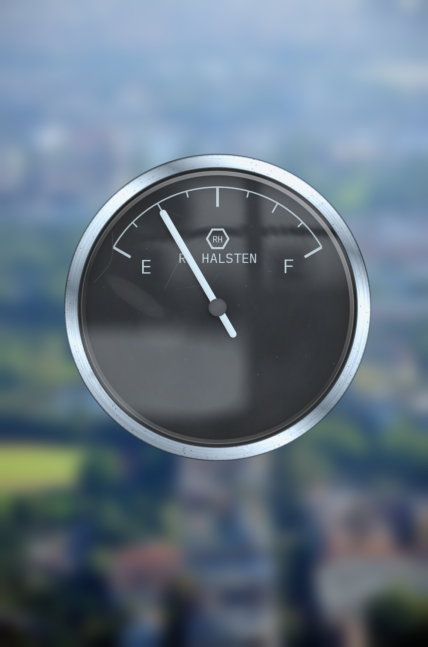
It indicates 0.25
